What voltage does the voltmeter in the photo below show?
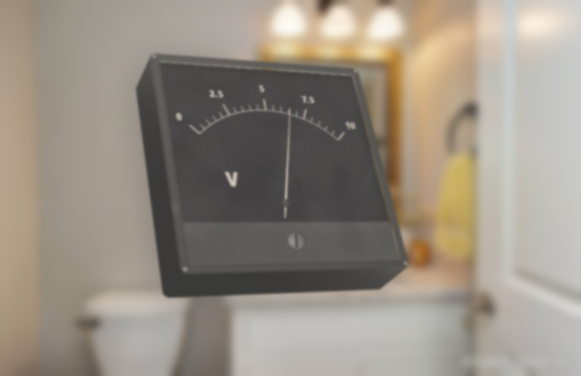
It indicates 6.5 V
